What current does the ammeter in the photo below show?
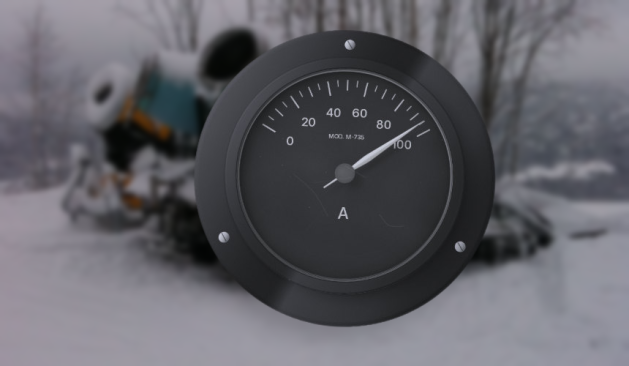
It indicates 95 A
